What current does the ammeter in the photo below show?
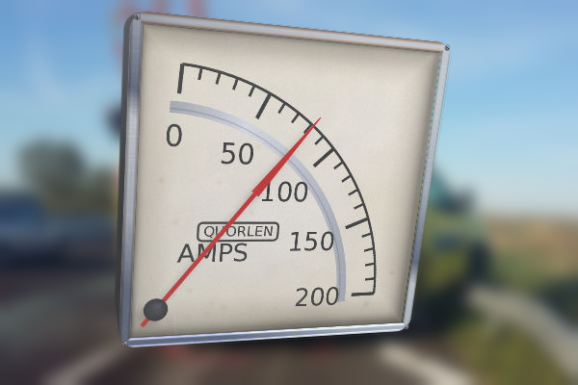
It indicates 80 A
